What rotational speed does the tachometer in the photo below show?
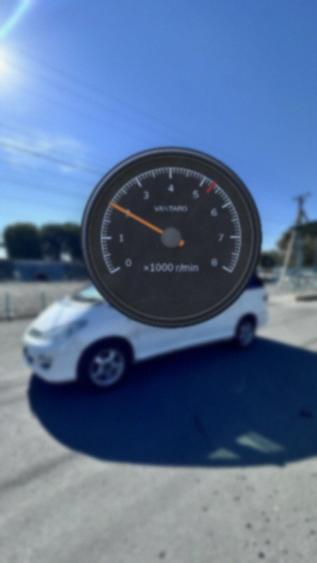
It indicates 2000 rpm
